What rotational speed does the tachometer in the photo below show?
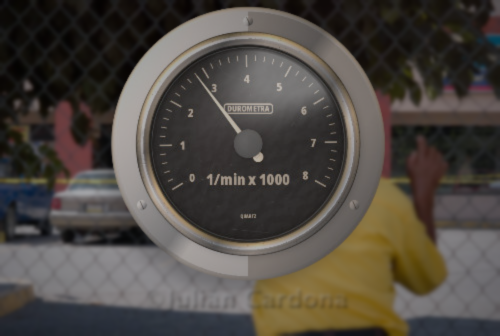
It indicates 2800 rpm
